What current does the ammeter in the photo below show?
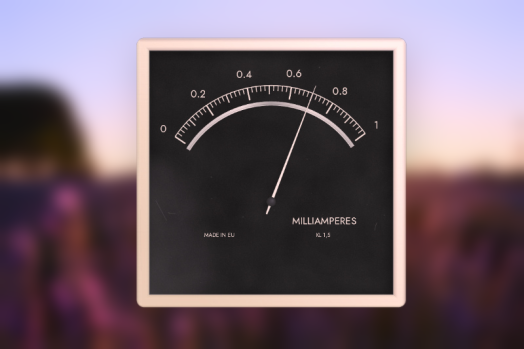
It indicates 0.7 mA
